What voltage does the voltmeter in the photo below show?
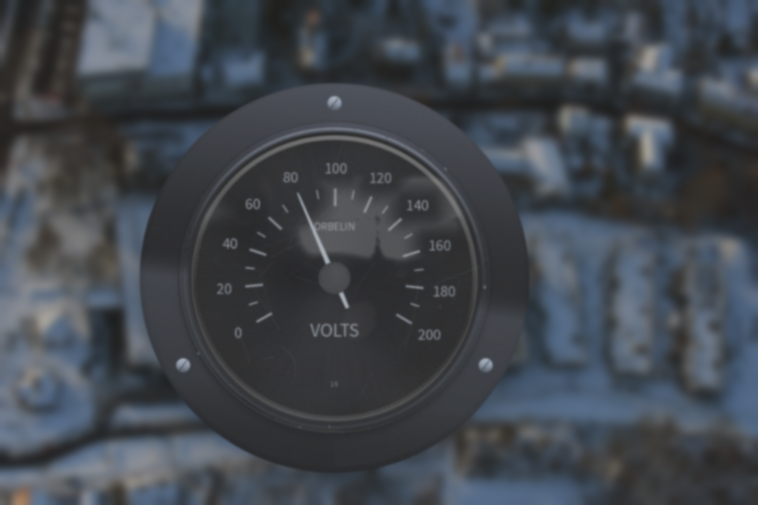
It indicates 80 V
